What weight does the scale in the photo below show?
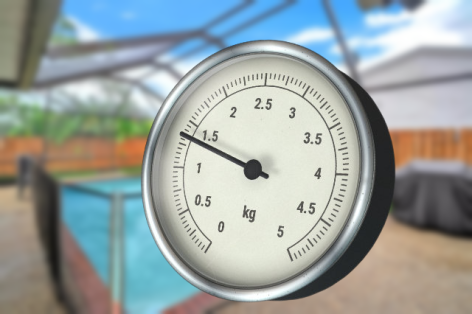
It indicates 1.35 kg
